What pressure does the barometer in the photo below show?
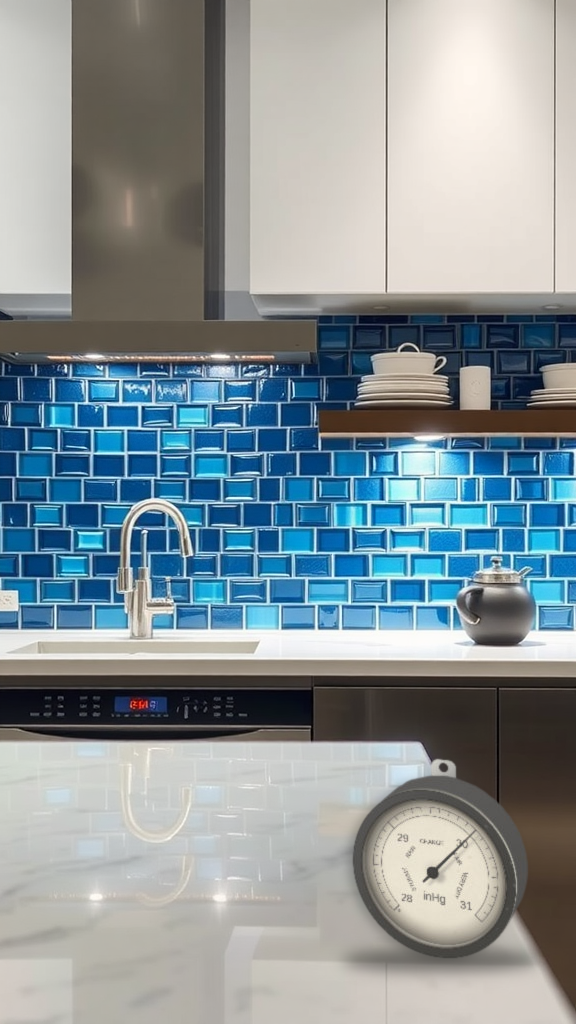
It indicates 30 inHg
